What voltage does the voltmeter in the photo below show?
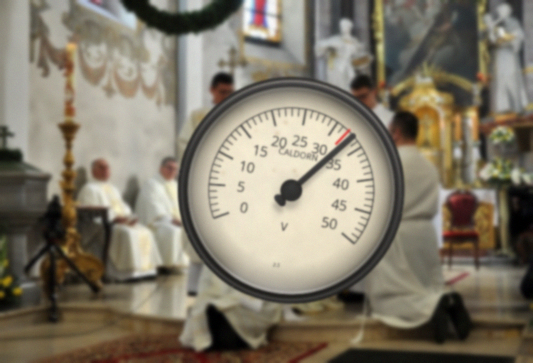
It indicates 33 V
